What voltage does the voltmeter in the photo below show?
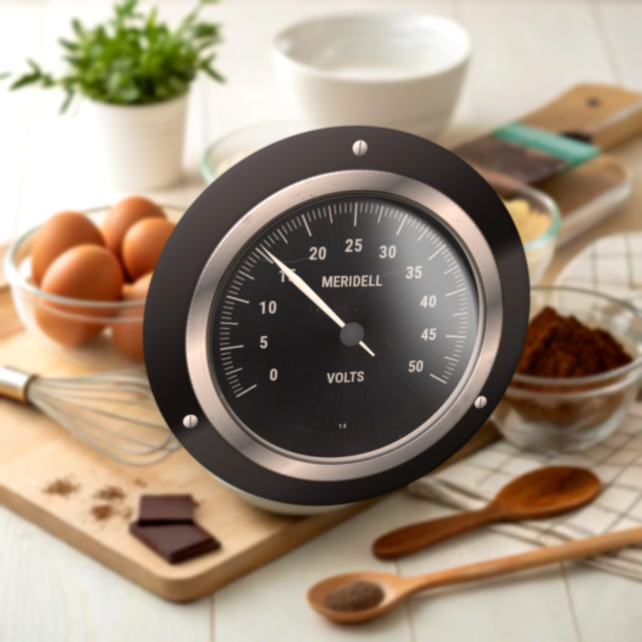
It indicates 15.5 V
